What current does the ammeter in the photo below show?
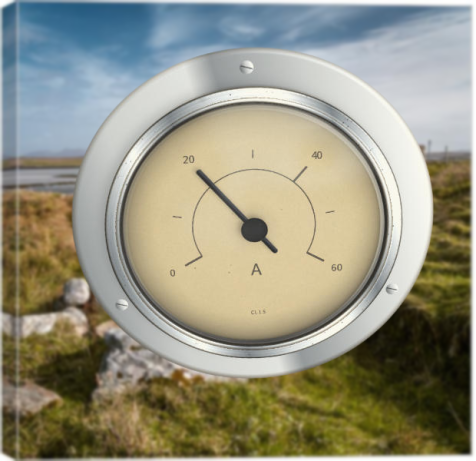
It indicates 20 A
